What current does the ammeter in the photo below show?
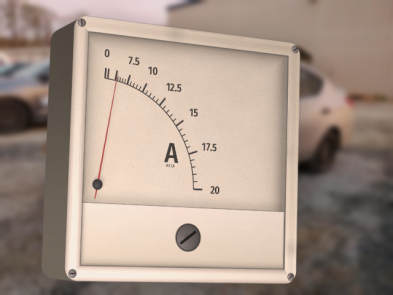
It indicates 5 A
